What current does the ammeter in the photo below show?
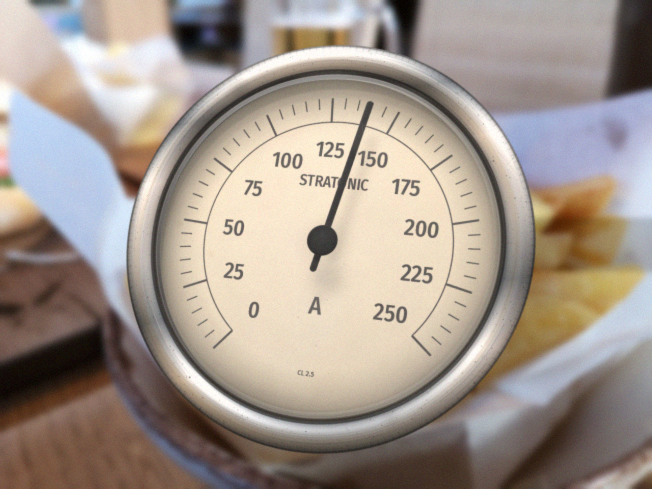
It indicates 140 A
